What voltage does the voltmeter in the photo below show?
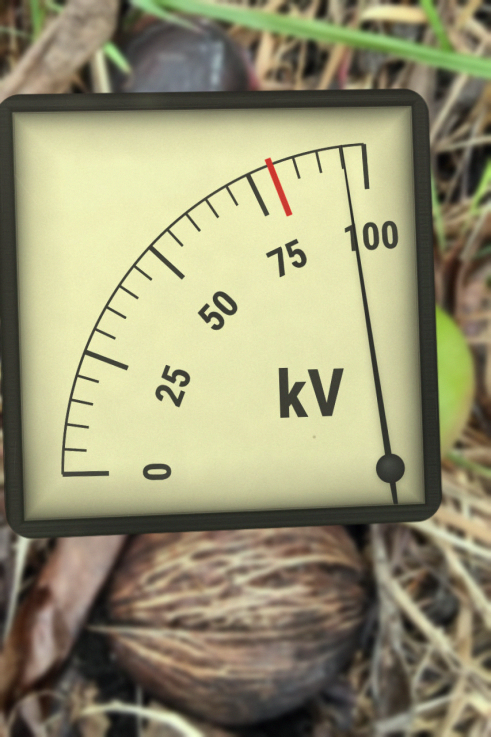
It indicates 95 kV
